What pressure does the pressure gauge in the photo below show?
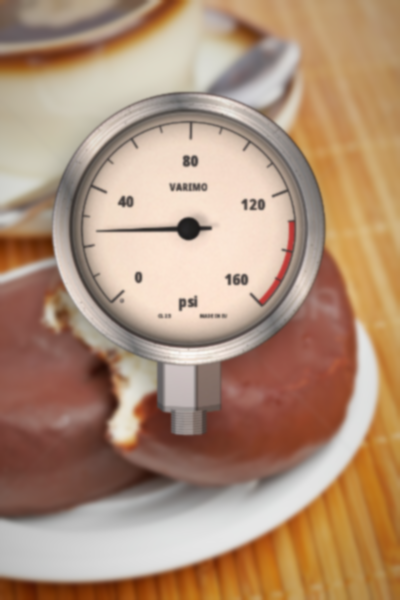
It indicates 25 psi
